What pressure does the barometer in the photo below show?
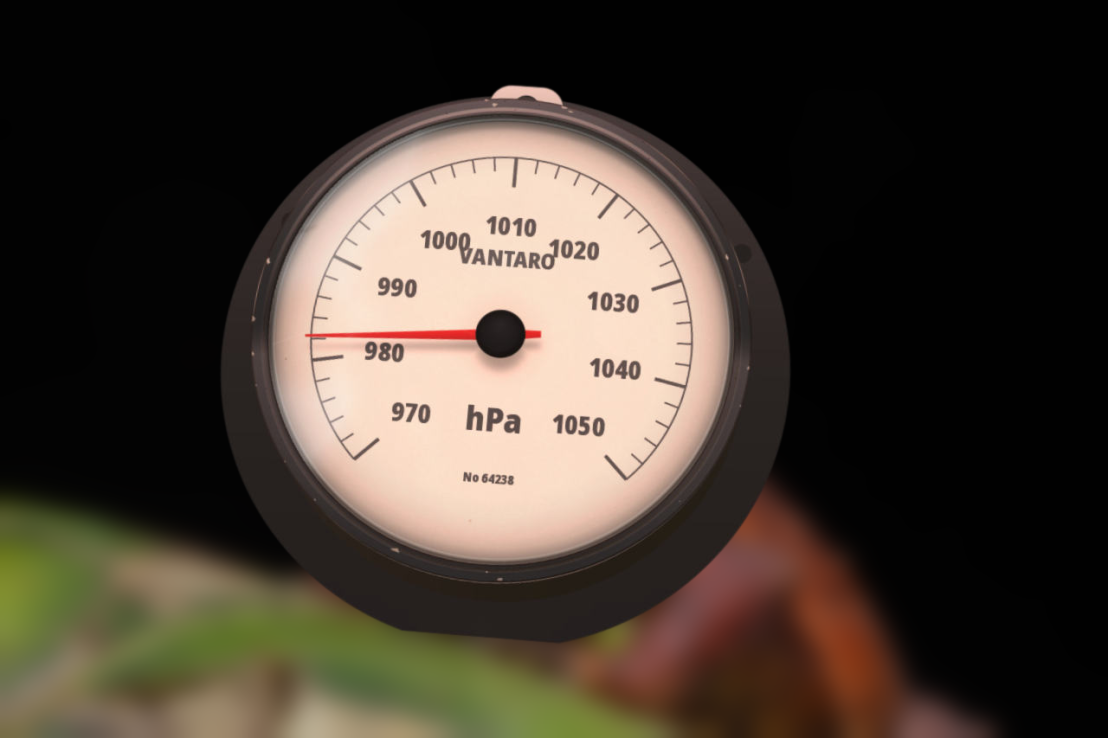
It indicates 982 hPa
